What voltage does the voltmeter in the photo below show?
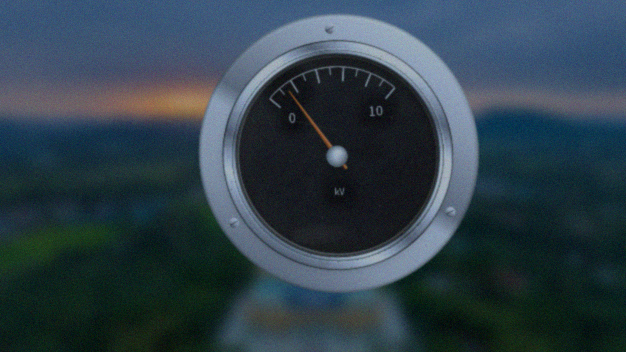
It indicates 1.5 kV
